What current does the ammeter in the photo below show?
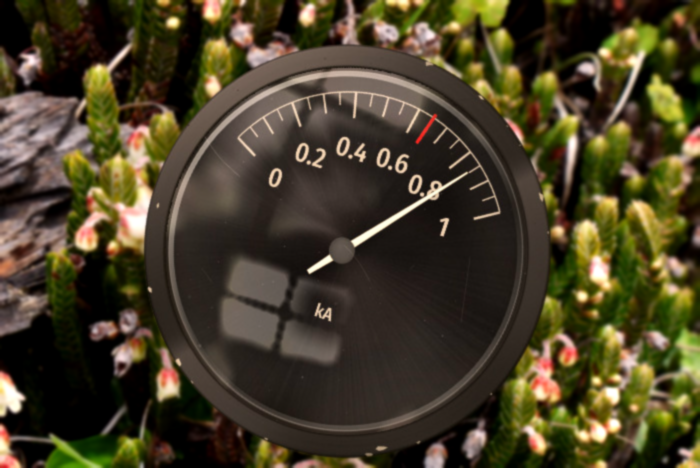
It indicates 0.85 kA
